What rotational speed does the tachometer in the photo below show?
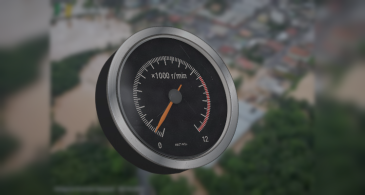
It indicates 500 rpm
